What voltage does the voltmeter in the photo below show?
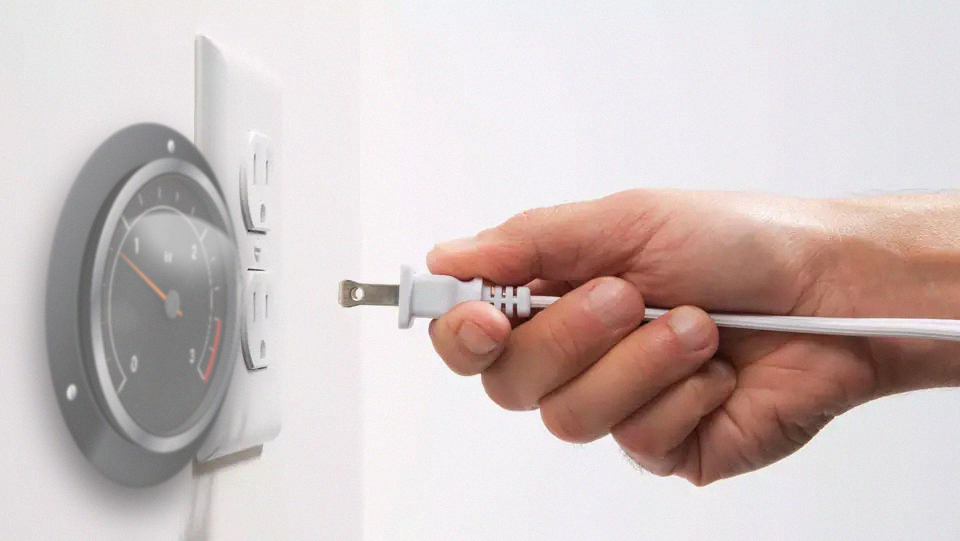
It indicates 0.8 kV
